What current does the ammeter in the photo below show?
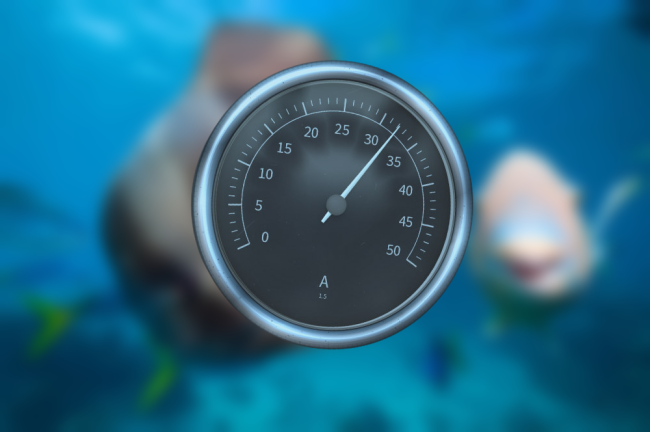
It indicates 32 A
